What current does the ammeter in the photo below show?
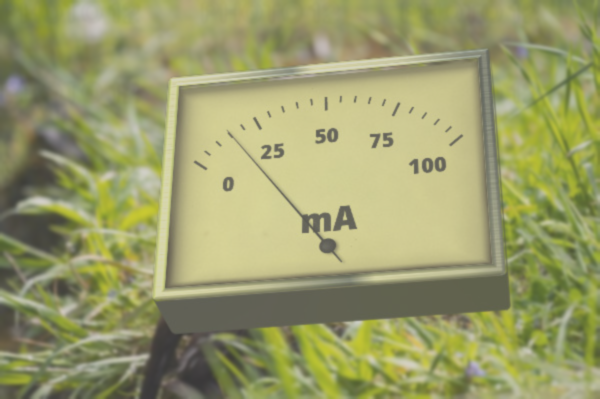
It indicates 15 mA
